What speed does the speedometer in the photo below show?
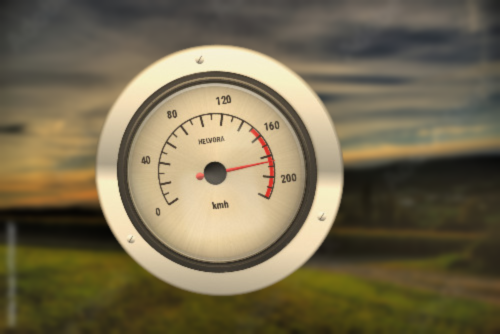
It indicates 185 km/h
